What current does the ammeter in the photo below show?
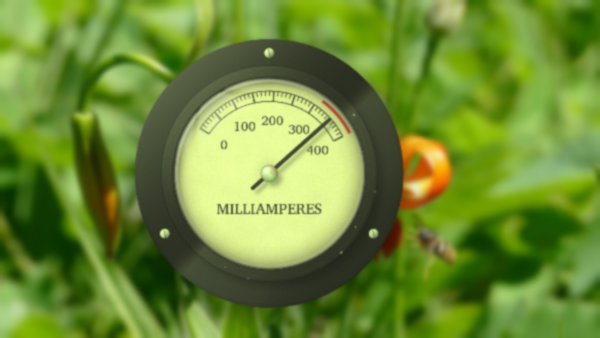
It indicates 350 mA
